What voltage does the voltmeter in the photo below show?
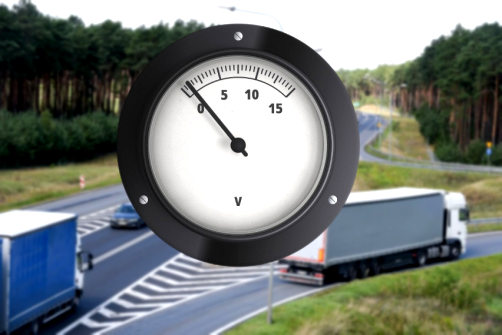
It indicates 1 V
